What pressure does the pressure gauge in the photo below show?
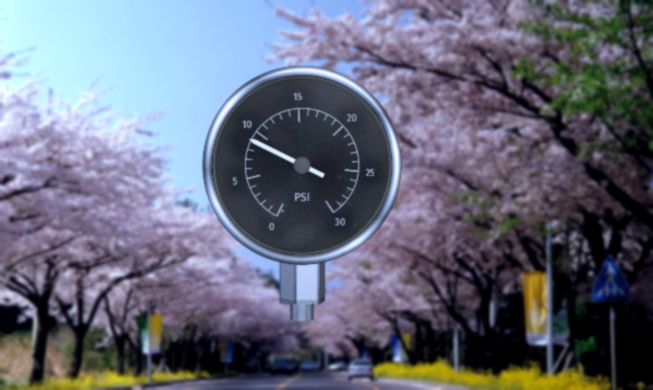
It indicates 9 psi
